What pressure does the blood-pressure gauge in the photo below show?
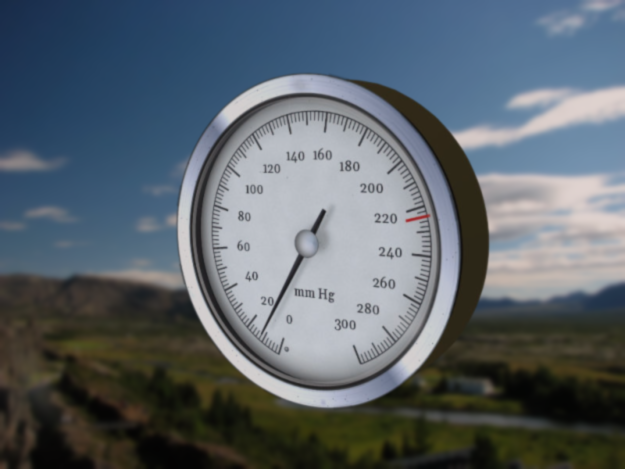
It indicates 10 mmHg
